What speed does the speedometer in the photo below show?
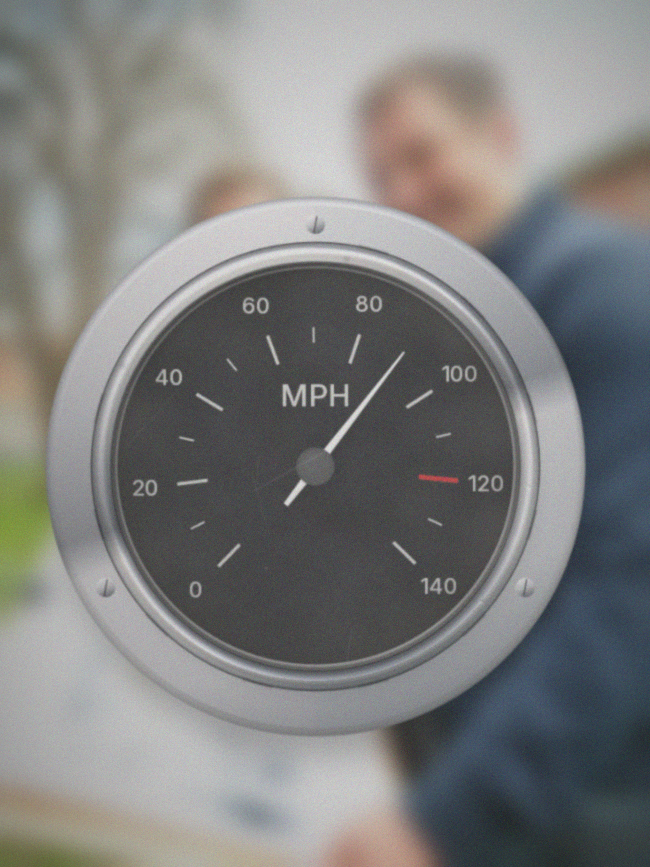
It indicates 90 mph
